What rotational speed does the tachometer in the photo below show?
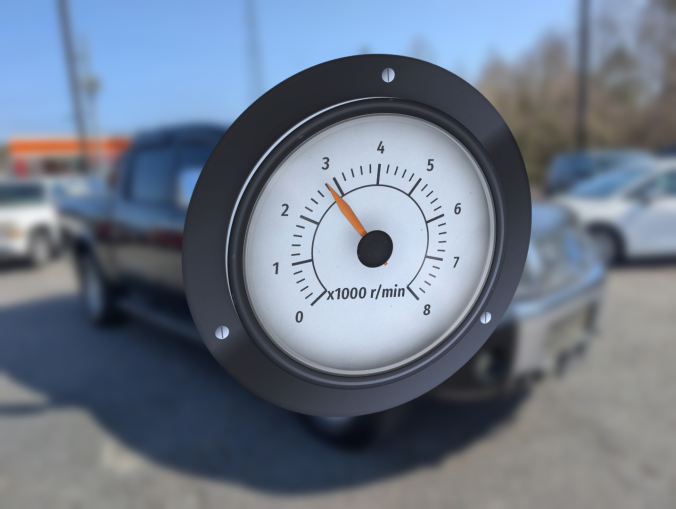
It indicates 2800 rpm
